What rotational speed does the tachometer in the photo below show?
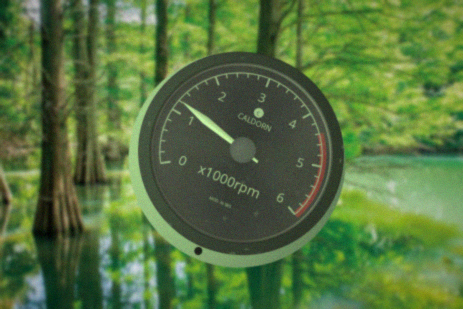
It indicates 1200 rpm
